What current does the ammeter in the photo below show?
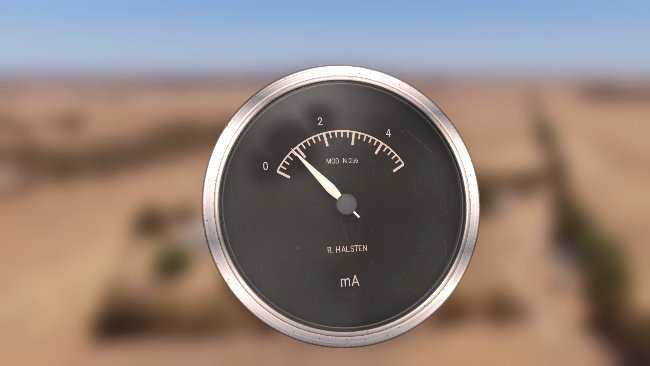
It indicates 0.8 mA
